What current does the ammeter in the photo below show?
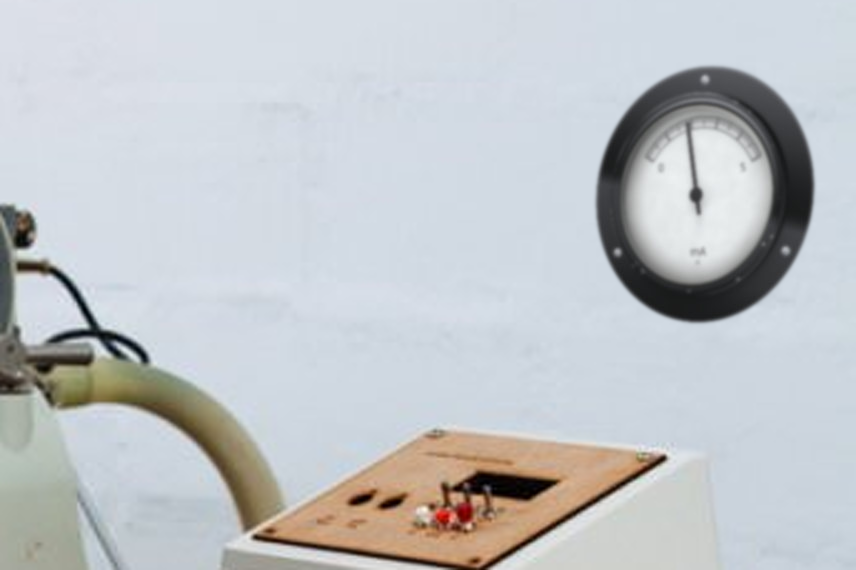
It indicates 2 mA
